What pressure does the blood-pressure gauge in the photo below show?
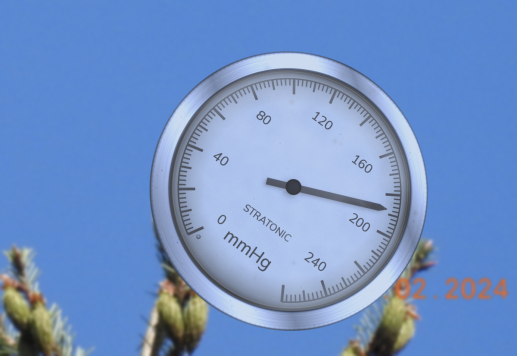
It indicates 188 mmHg
